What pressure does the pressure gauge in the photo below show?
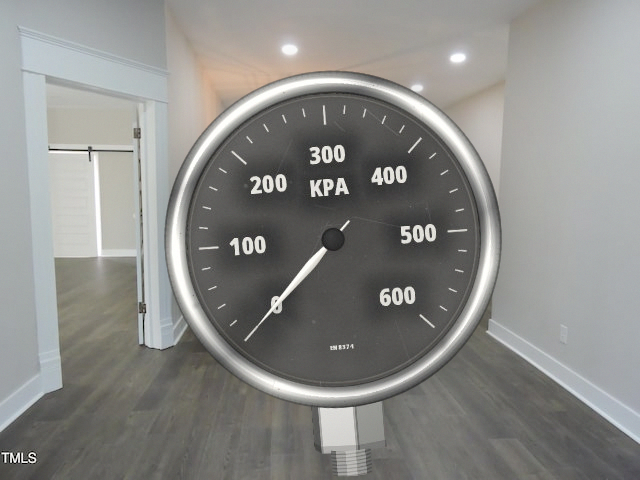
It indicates 0 kPa
